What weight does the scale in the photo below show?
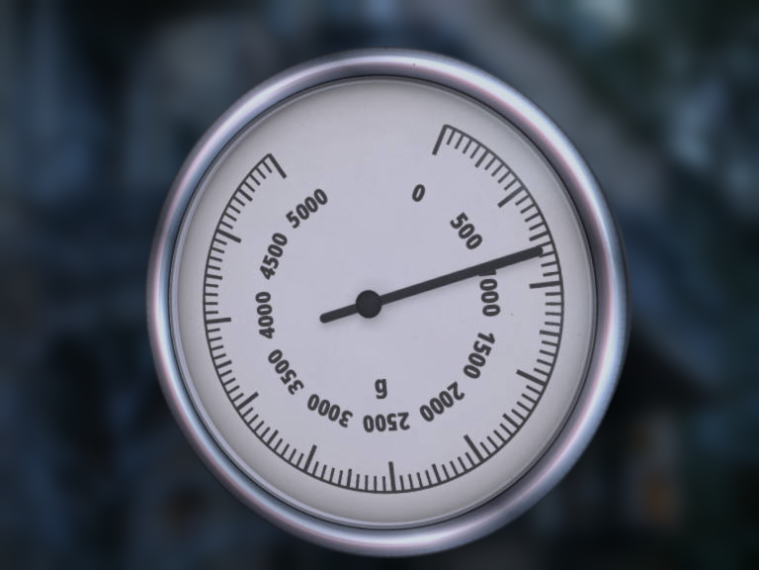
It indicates 825 g
